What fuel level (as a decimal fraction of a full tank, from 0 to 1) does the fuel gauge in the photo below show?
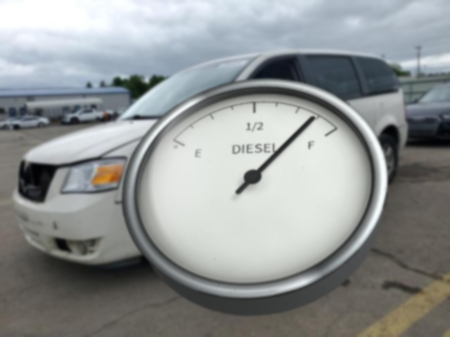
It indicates 0.875
